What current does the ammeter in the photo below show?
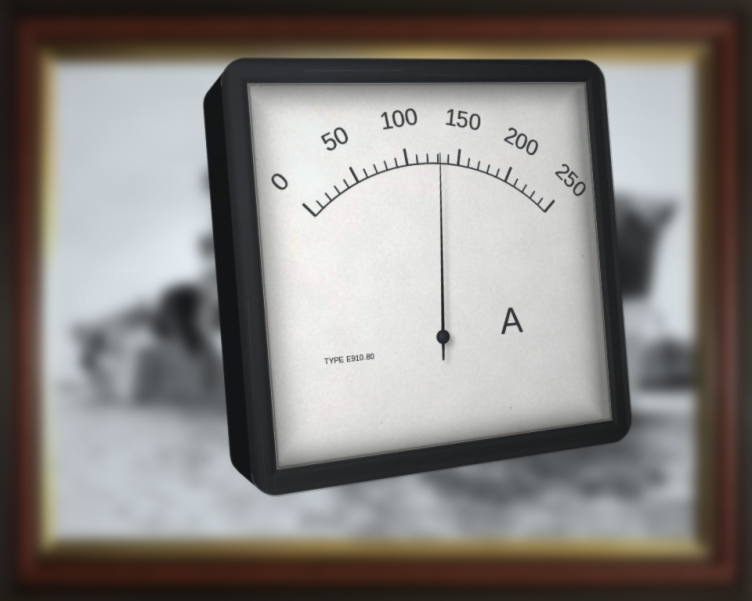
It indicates 130 A
